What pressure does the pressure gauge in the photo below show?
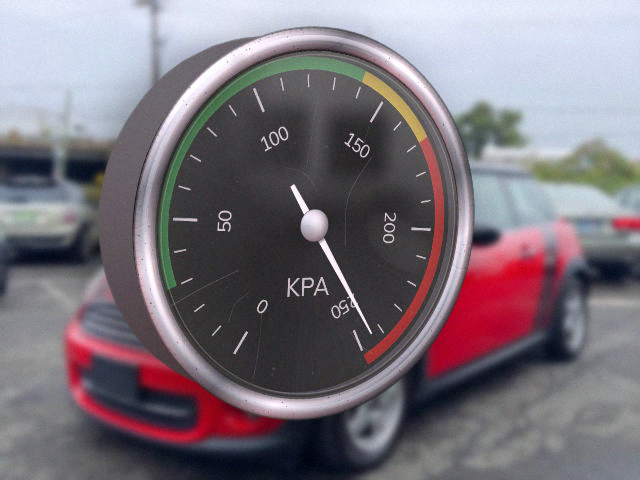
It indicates 245 kPa
